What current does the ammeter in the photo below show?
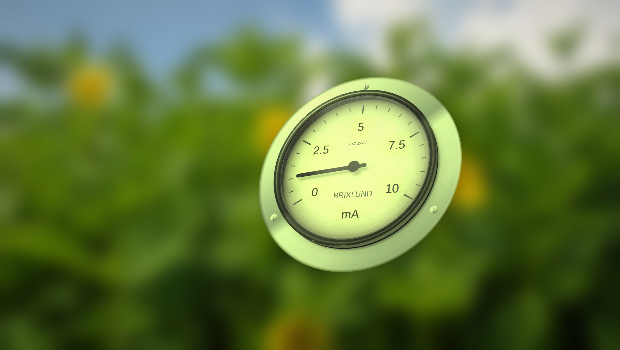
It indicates 1 mA
